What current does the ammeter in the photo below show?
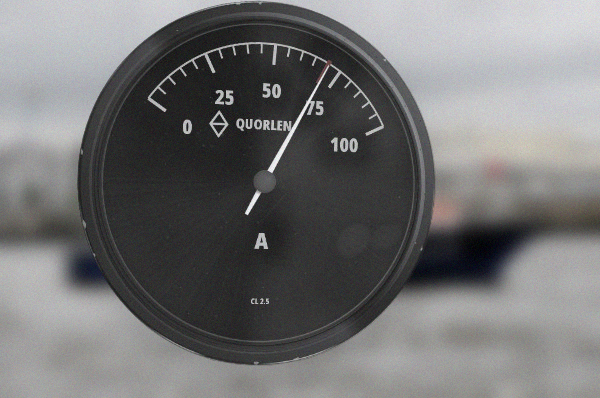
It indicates 70 A
